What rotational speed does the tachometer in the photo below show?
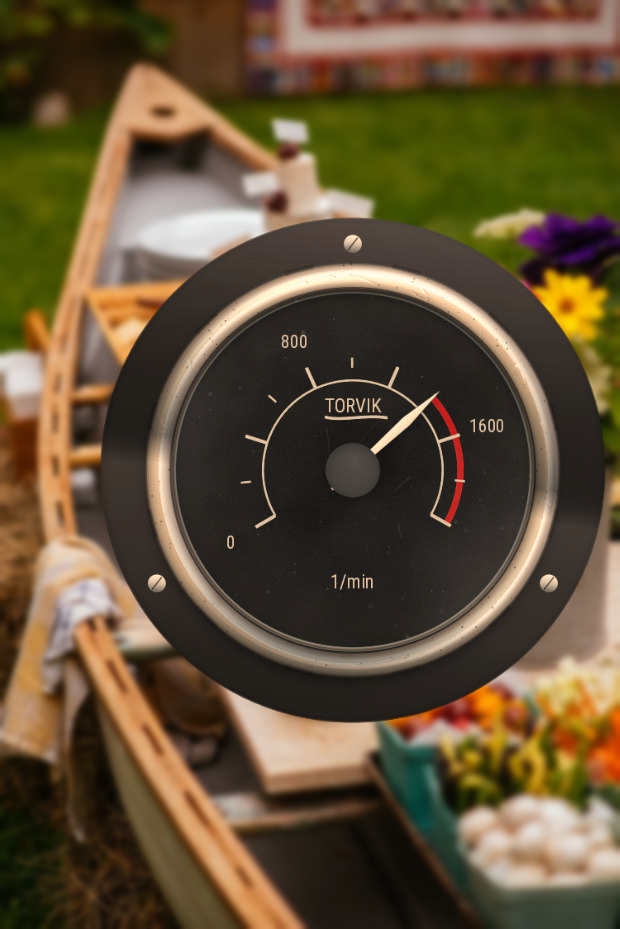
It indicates 1400 rpm
